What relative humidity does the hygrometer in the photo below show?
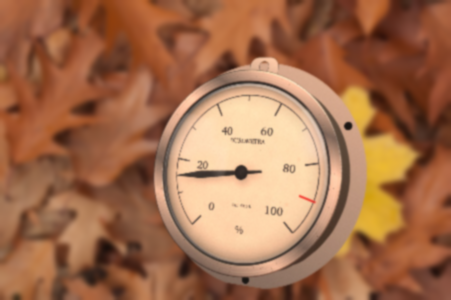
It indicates 15 %
